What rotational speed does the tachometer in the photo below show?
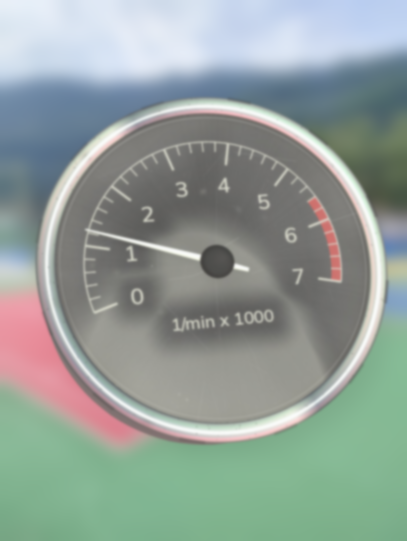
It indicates 1200 rpm
